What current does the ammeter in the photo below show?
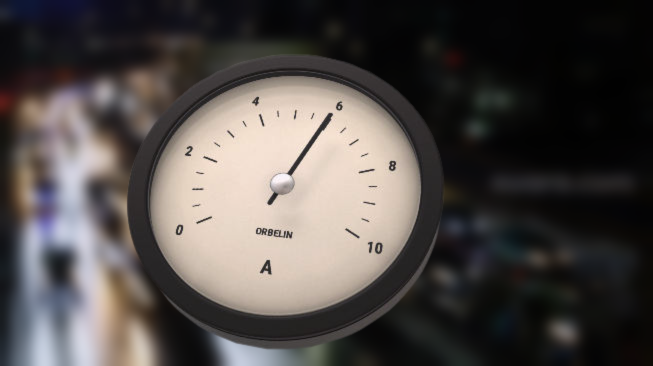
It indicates 6 A
